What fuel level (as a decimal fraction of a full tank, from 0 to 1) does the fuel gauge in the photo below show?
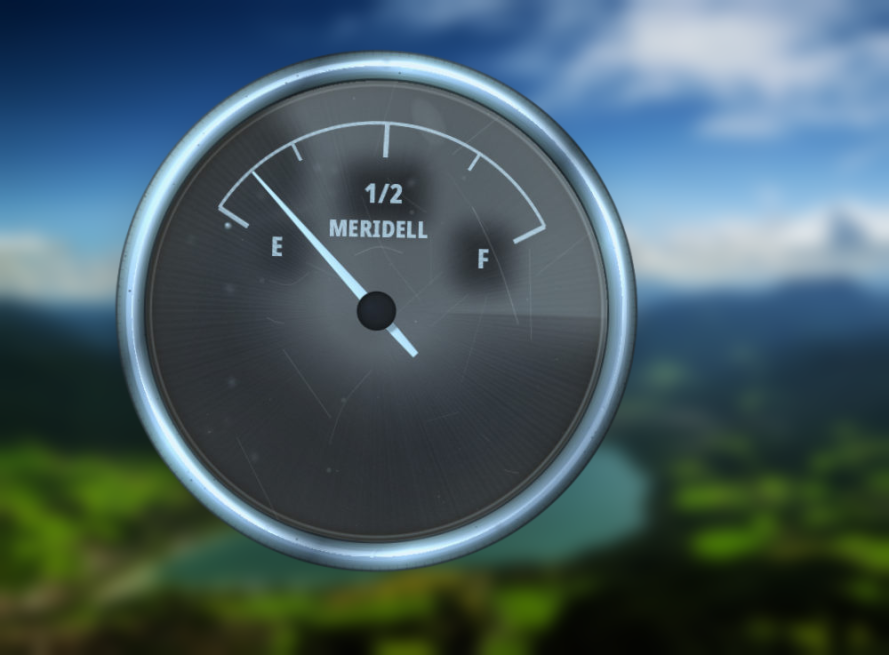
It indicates 0.125
